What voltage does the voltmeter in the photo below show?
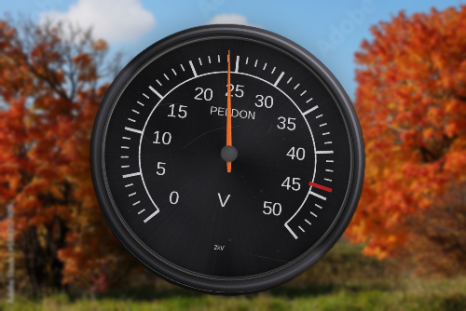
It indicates 24 V
